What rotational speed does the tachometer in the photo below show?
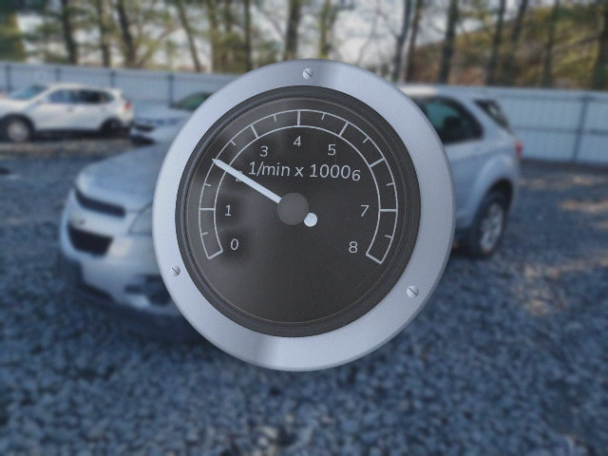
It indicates 2000 rpm
